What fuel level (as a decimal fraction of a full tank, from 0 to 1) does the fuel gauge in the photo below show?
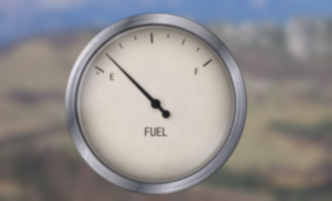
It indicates 0.125
